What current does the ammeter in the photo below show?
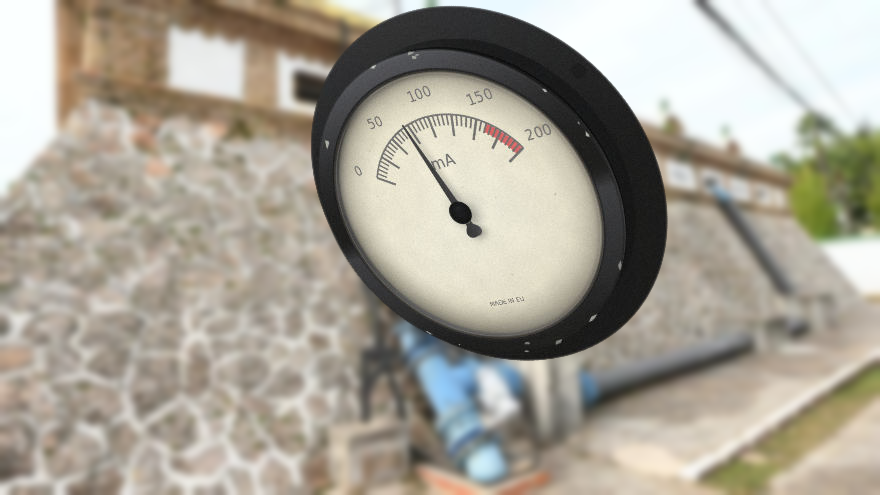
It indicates 75 mA
